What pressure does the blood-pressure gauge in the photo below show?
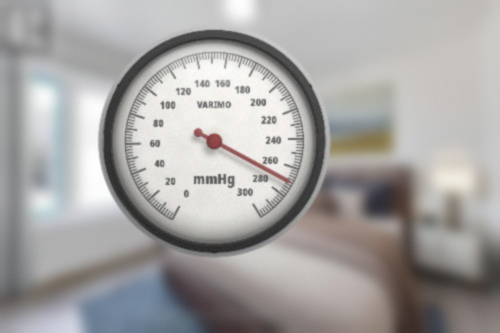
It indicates 270 mmHg
